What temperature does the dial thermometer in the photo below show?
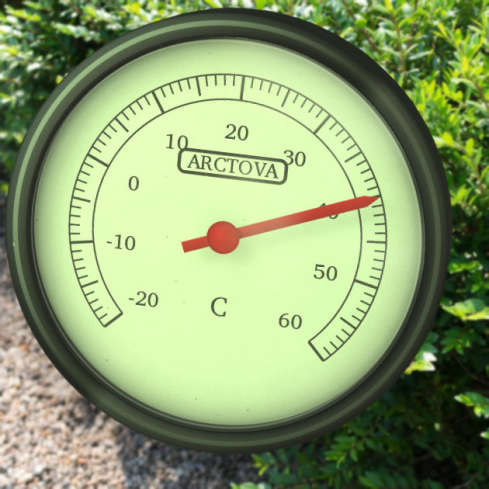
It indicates 40 °C
